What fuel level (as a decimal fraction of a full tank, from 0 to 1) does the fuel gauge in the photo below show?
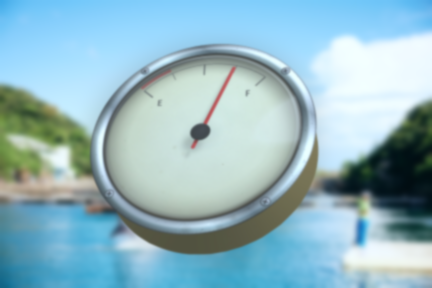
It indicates 0.75
